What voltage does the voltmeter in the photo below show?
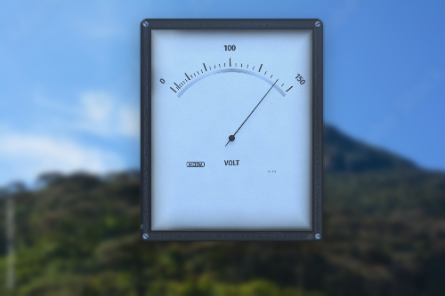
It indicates 140 V
